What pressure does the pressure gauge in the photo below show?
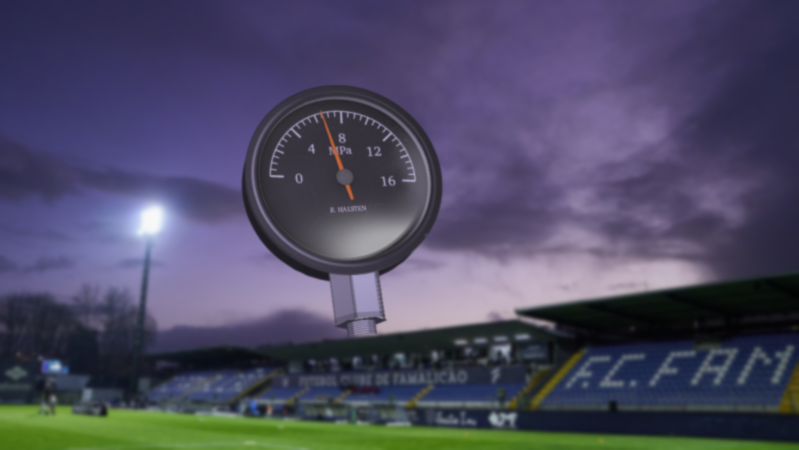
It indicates 6.5 MPa
